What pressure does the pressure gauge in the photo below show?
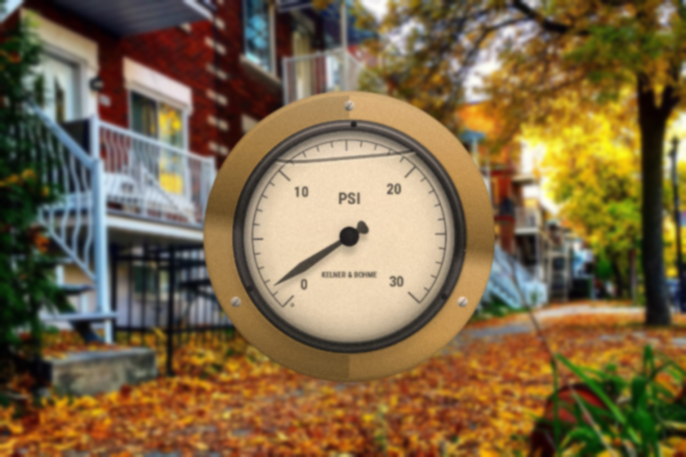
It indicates 1.5 psi
